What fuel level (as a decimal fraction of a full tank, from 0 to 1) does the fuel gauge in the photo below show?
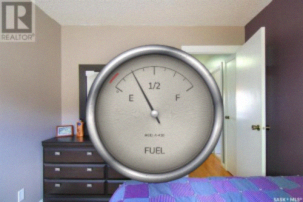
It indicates 0.25
